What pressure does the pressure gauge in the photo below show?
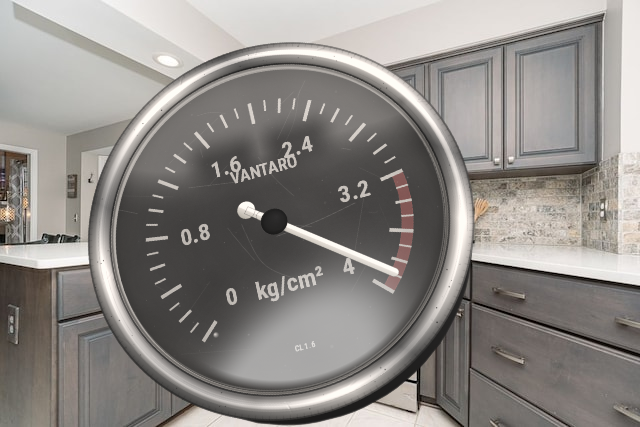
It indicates 3.9 kg/cm²
